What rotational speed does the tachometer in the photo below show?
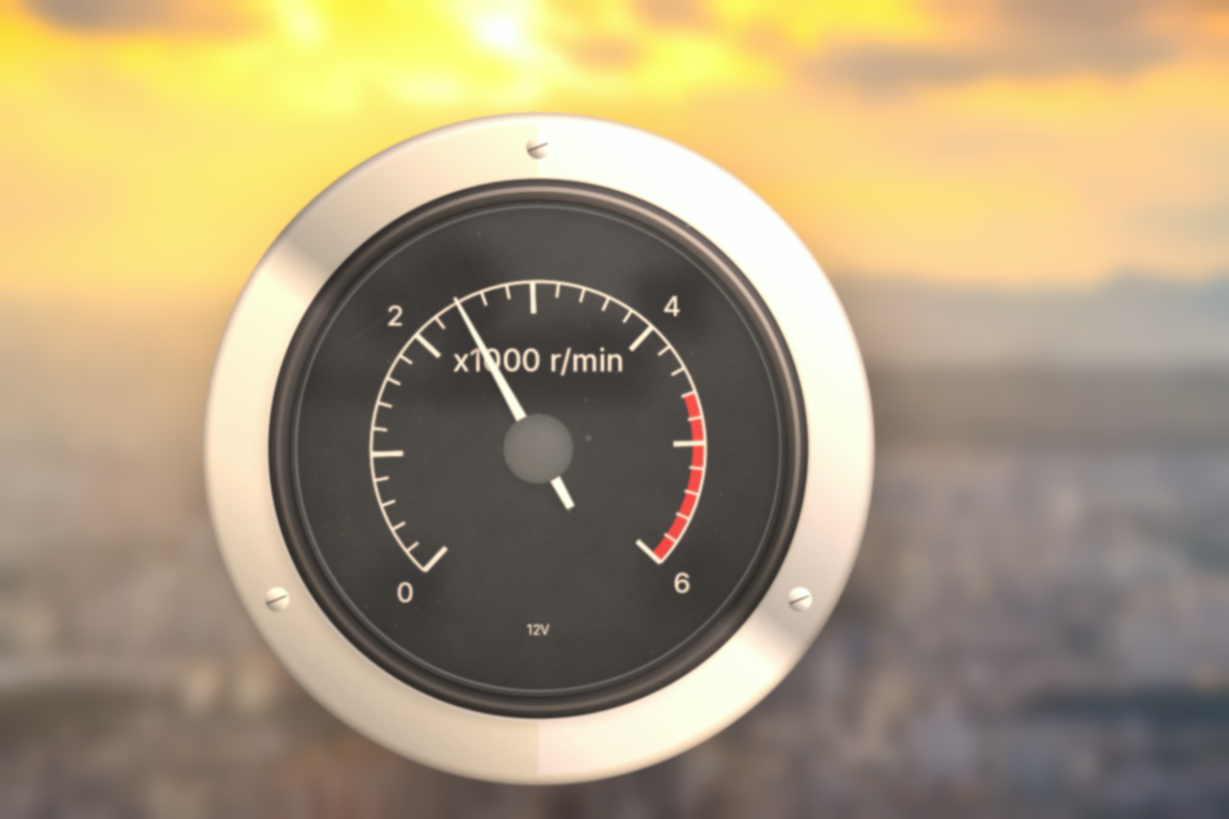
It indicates 2400 rpm
